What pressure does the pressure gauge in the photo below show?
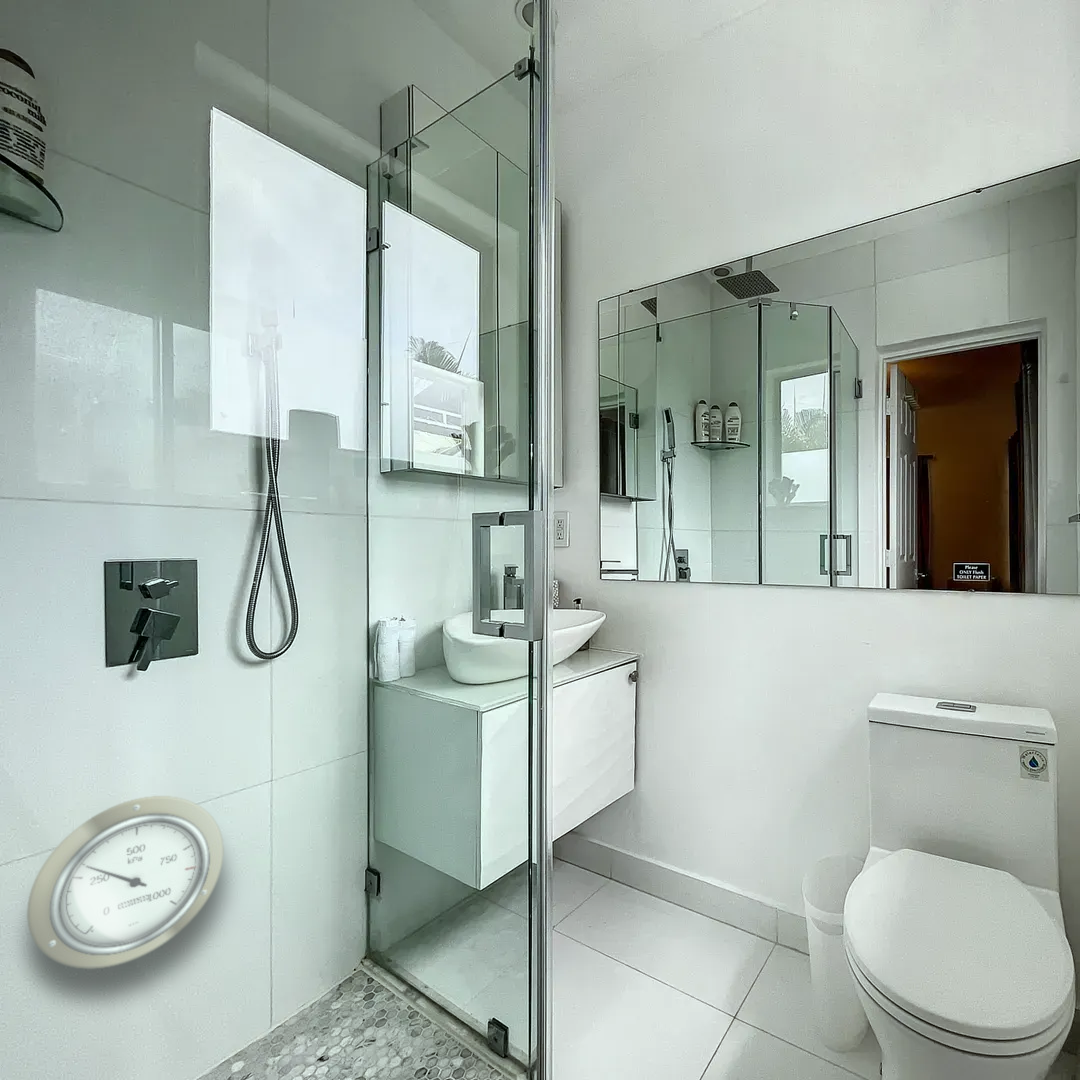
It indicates 300 kPa
